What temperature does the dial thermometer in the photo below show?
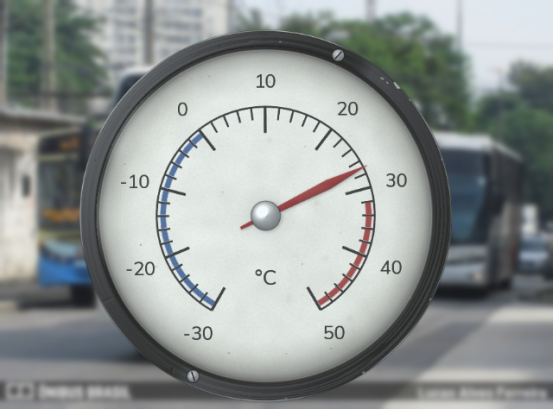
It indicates 27 °C
